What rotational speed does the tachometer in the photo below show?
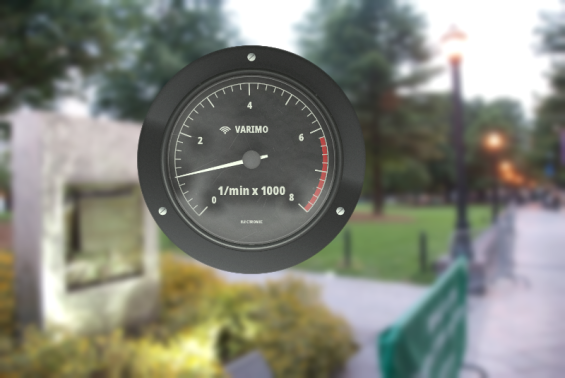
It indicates 1000 rpm
